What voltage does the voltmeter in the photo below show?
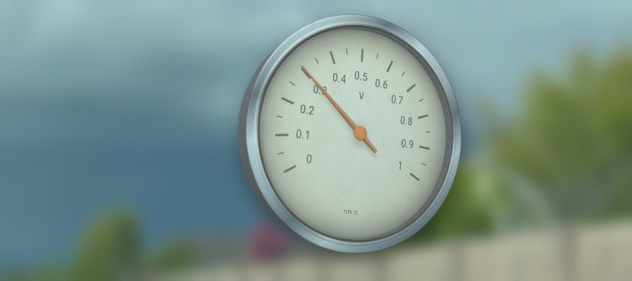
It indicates 0.3 V
